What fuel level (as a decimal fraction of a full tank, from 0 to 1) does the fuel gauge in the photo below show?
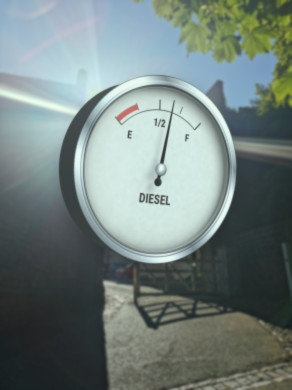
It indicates 0.625
